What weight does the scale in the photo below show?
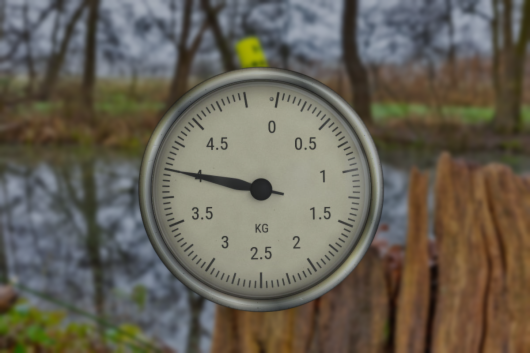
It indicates 4 kg
